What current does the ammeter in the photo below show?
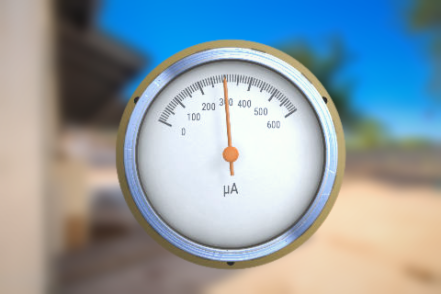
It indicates 300 µA
